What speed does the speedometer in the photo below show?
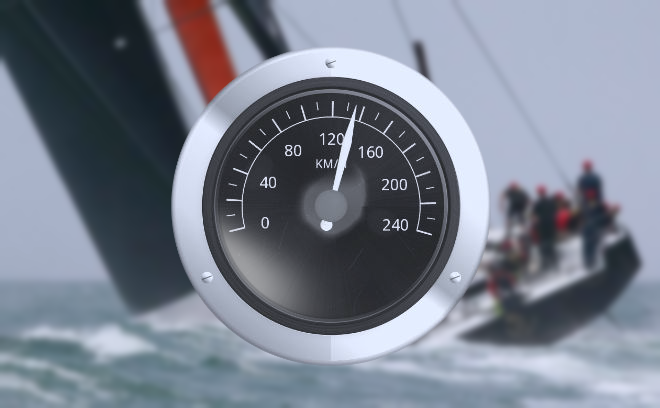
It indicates 135 km/h
